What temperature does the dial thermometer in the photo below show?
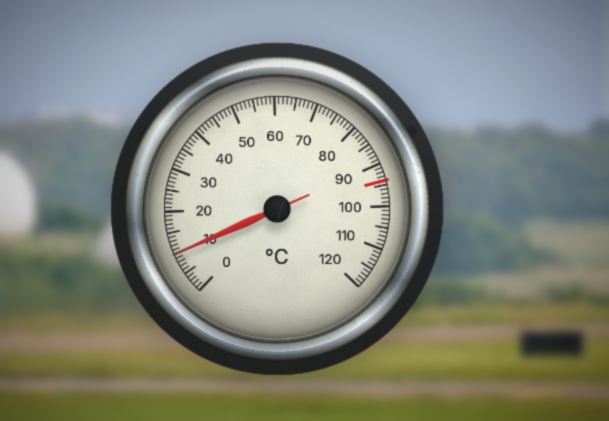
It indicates 10 °C
